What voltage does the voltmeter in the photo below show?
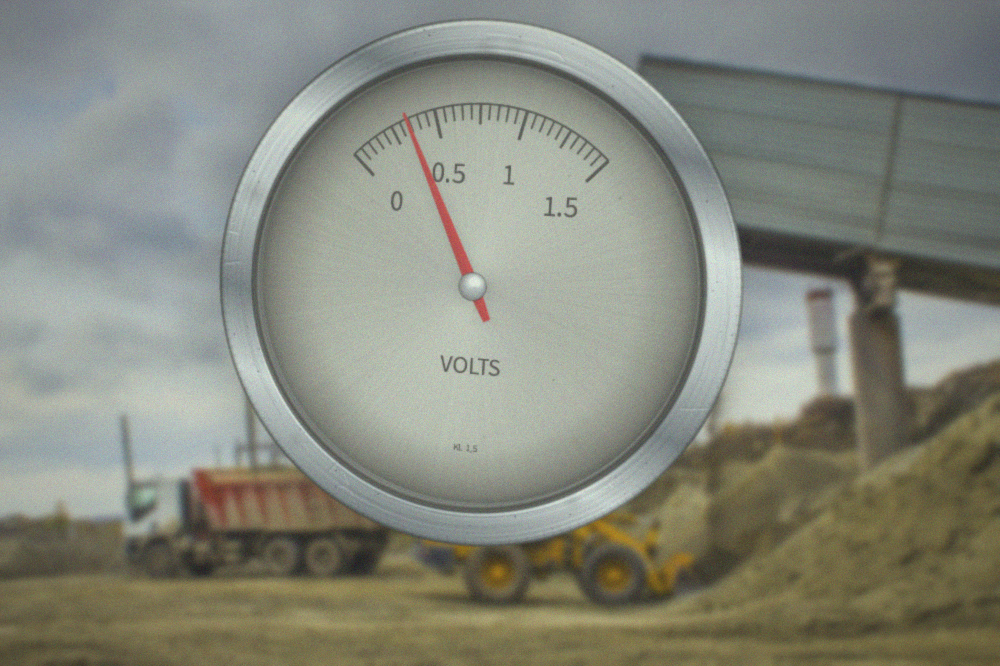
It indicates 0.35 V
